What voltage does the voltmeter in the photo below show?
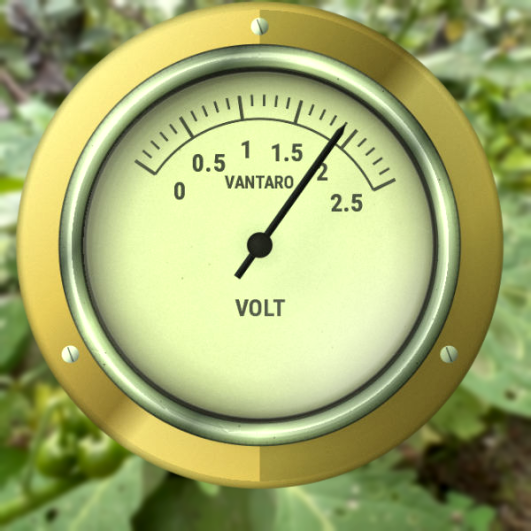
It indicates 1.9 V
